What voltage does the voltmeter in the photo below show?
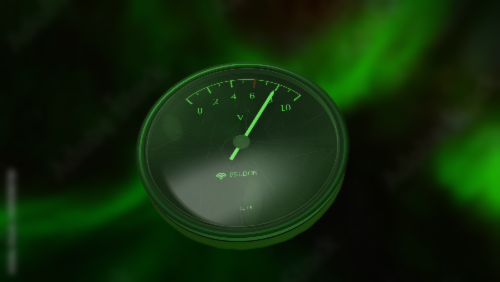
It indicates 8 V
